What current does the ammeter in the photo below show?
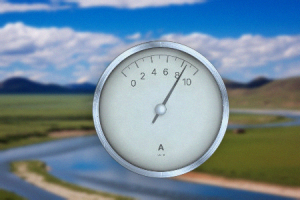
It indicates 8.5 A
